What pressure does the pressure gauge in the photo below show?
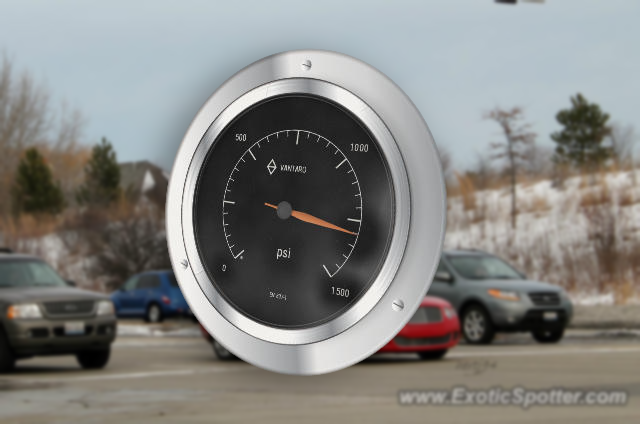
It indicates 1300 psi
